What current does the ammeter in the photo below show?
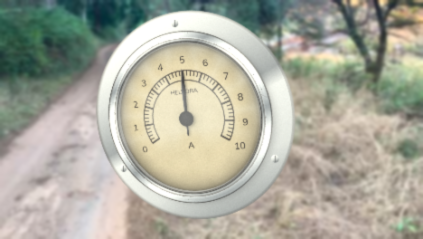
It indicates 5 A
